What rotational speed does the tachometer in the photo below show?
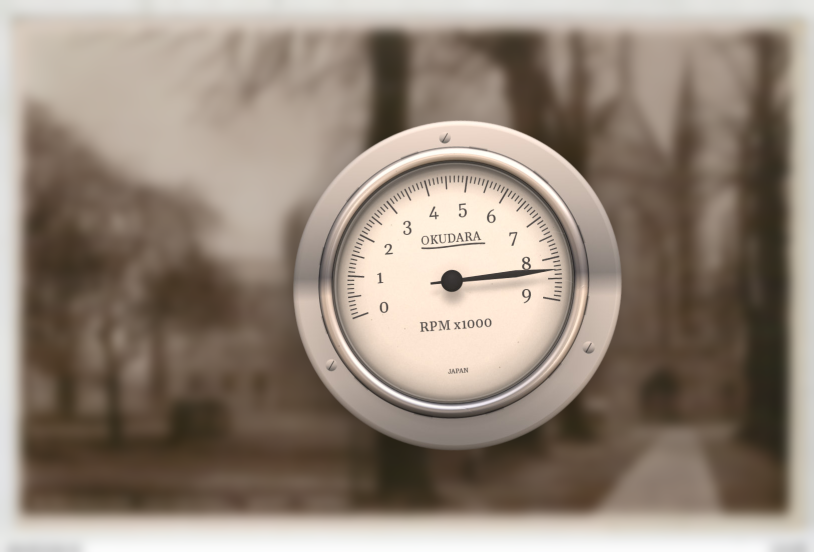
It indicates 8300 rpm
